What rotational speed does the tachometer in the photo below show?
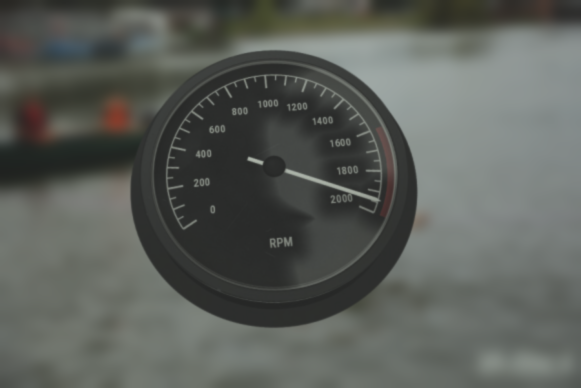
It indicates 1950 rpm
